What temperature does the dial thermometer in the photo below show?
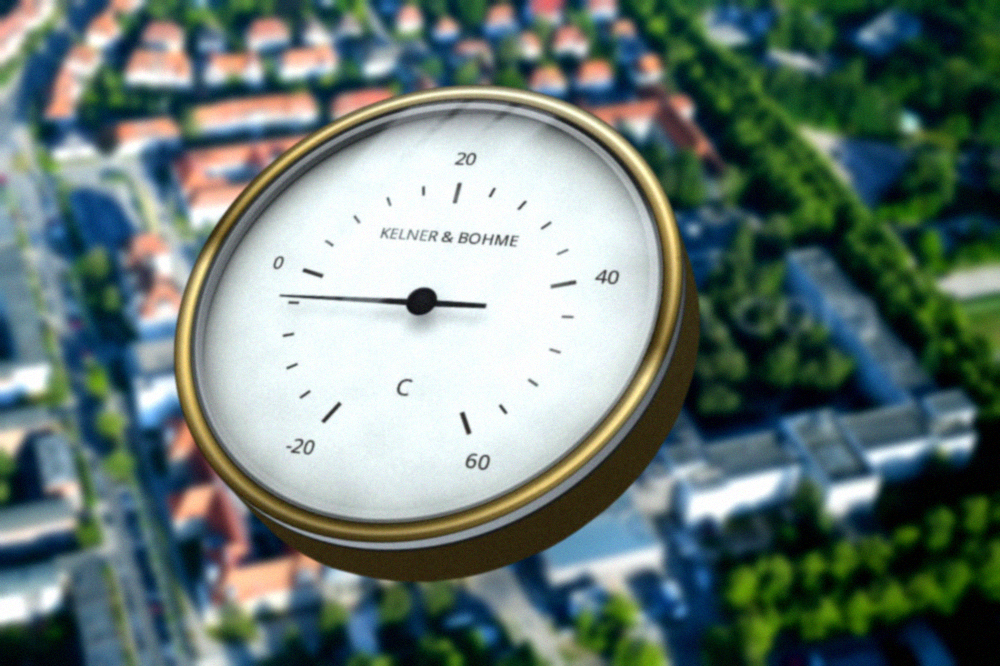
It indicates -4 °C
